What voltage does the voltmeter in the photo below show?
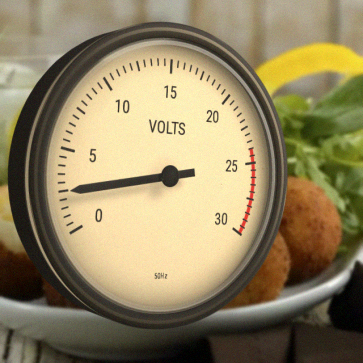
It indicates 2.5 V
